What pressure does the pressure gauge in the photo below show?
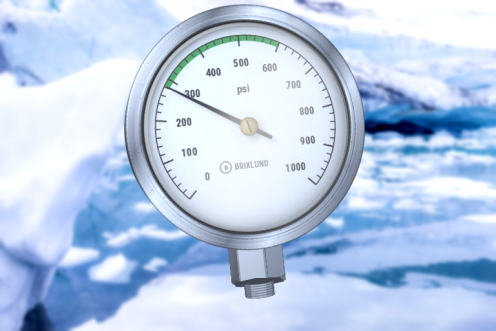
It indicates 280 psi
